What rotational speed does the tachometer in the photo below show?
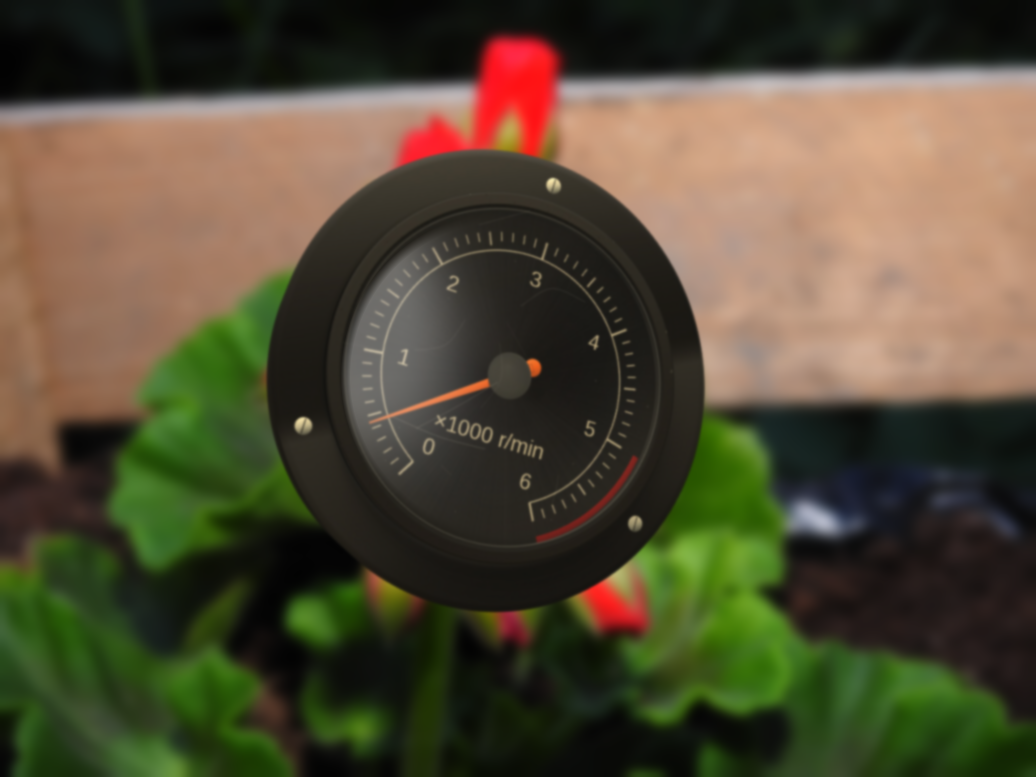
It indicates 450 rpm
